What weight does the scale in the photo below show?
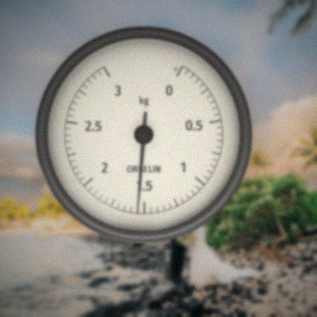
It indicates 1.55 kg
